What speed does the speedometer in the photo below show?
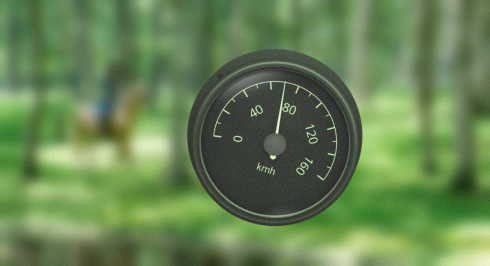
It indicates 70 km/h
